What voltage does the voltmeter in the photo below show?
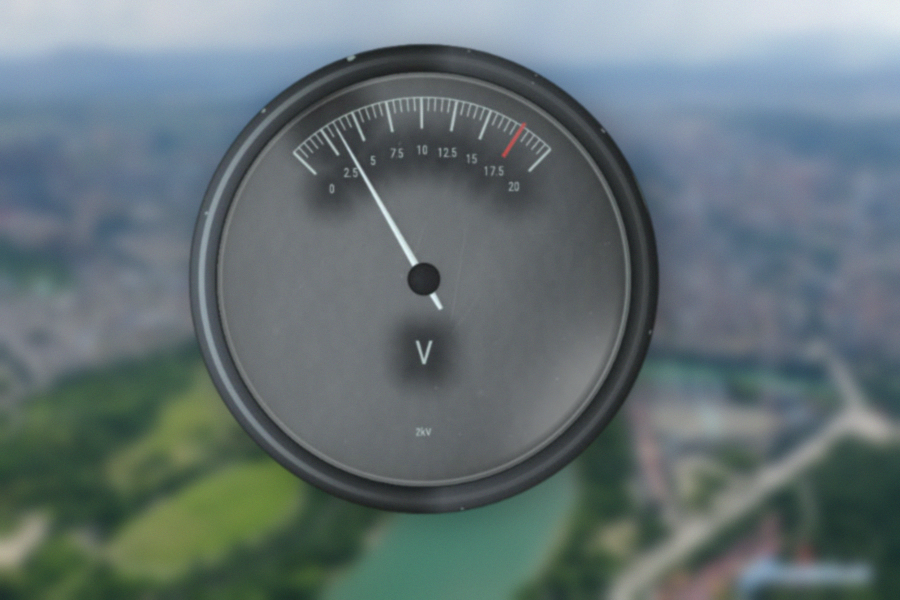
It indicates 3.5 V
